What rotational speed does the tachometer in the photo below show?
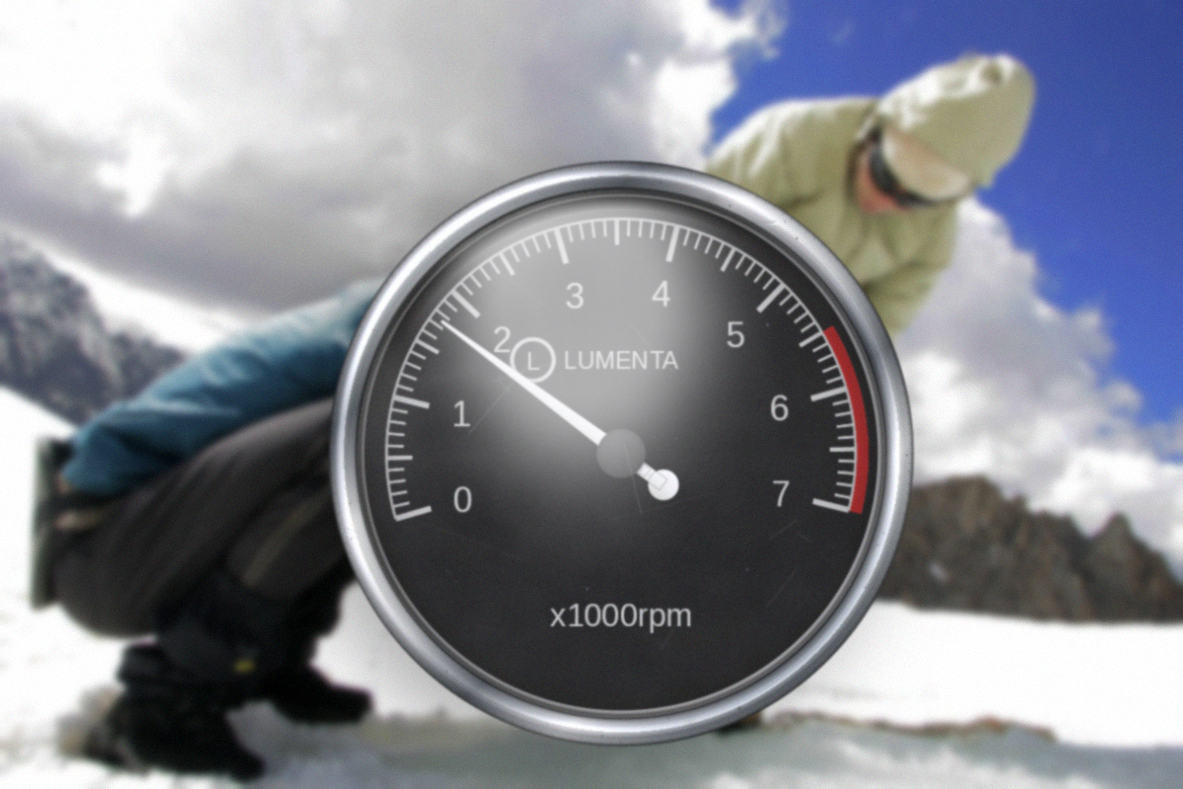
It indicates 1750 rpm
